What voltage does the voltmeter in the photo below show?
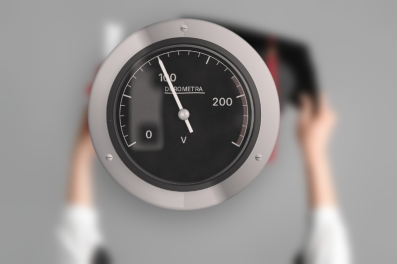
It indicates 100 V
